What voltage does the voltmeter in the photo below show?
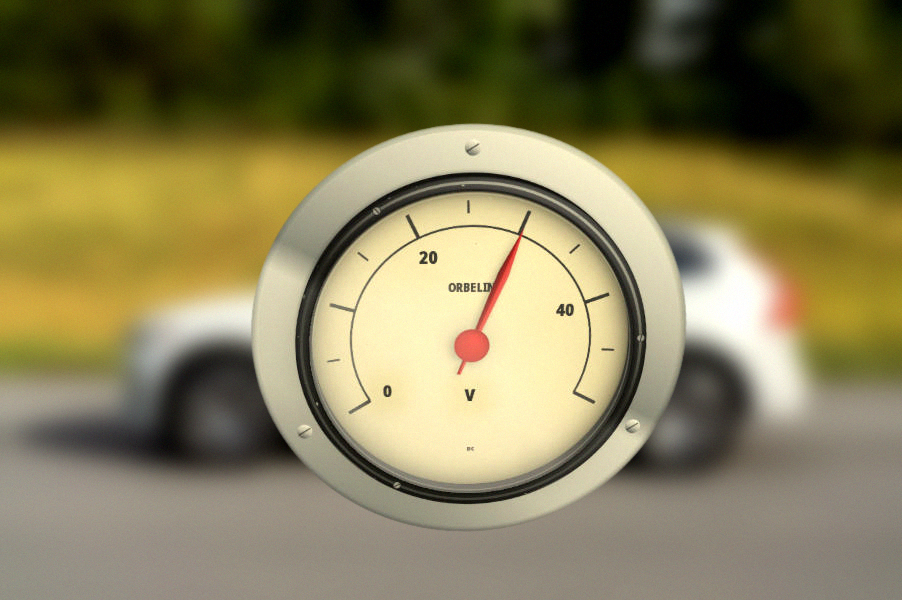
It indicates 30 V
